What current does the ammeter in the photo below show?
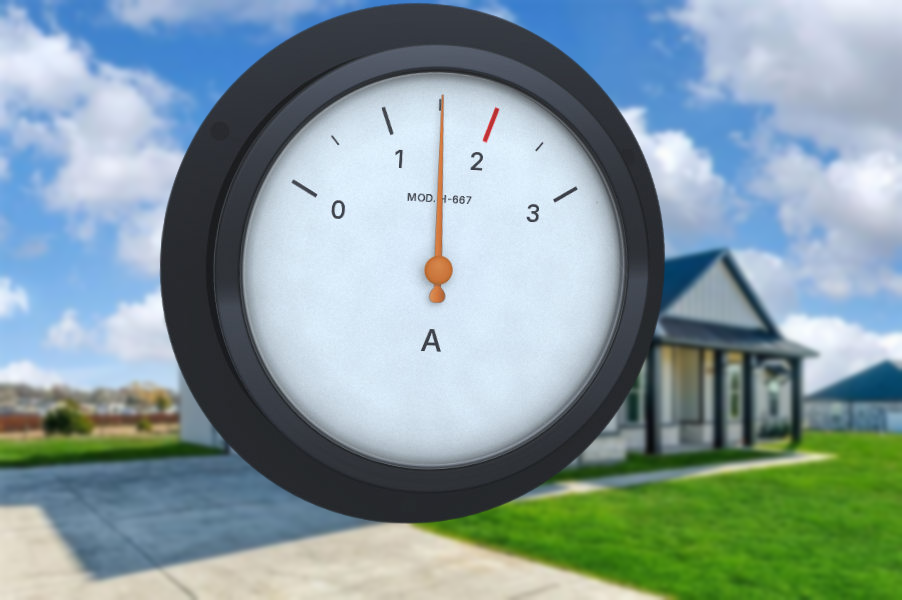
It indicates 1.5 A
